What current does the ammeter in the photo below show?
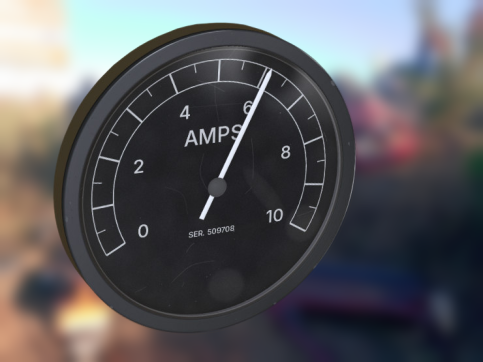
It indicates 6 A
